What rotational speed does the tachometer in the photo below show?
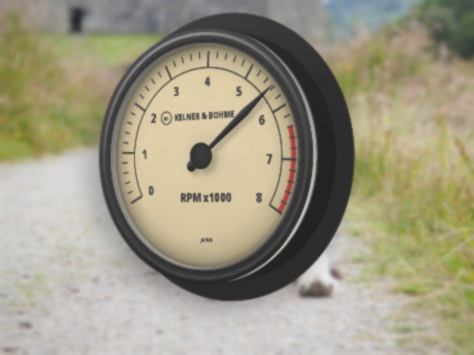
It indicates 5600 rpm
